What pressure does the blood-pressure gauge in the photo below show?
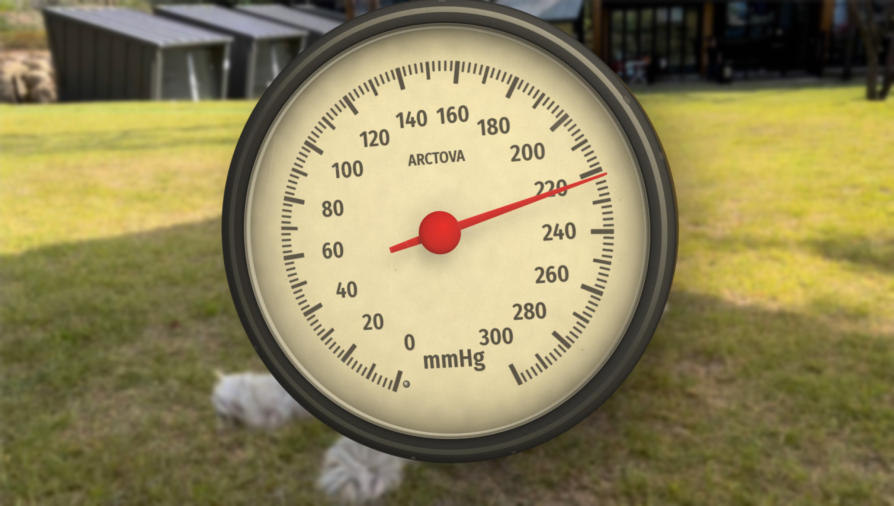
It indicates 222 mmHg
